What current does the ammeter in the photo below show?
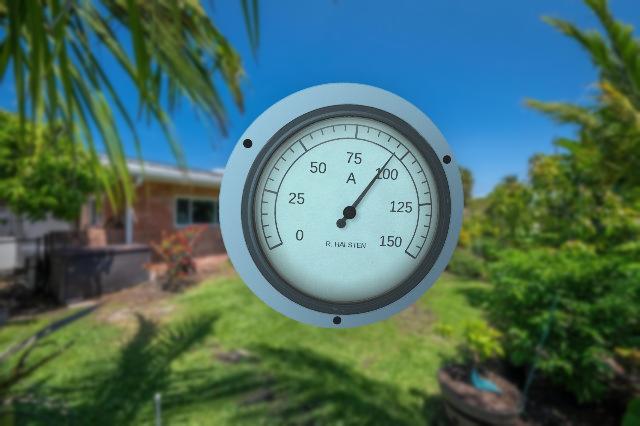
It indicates 95 A
